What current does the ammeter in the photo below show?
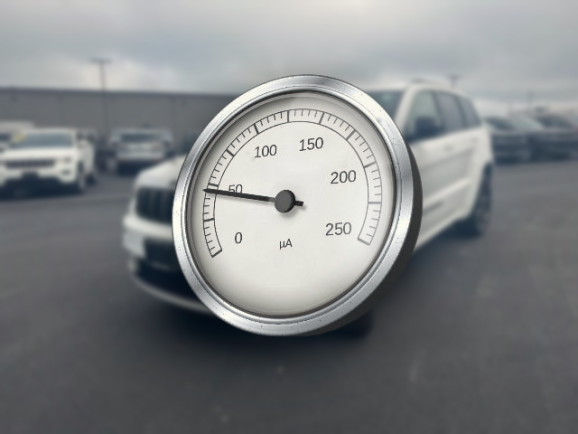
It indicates 45 µA
